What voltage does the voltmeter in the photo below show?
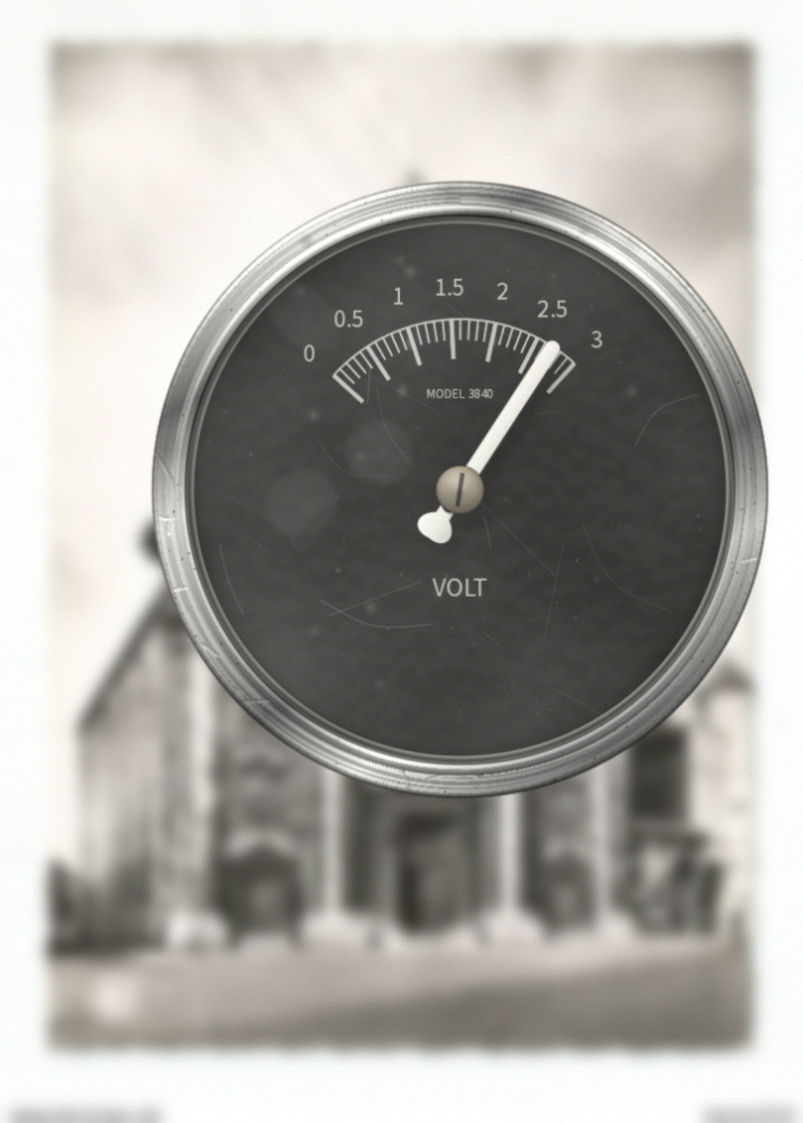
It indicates 2.7 V
